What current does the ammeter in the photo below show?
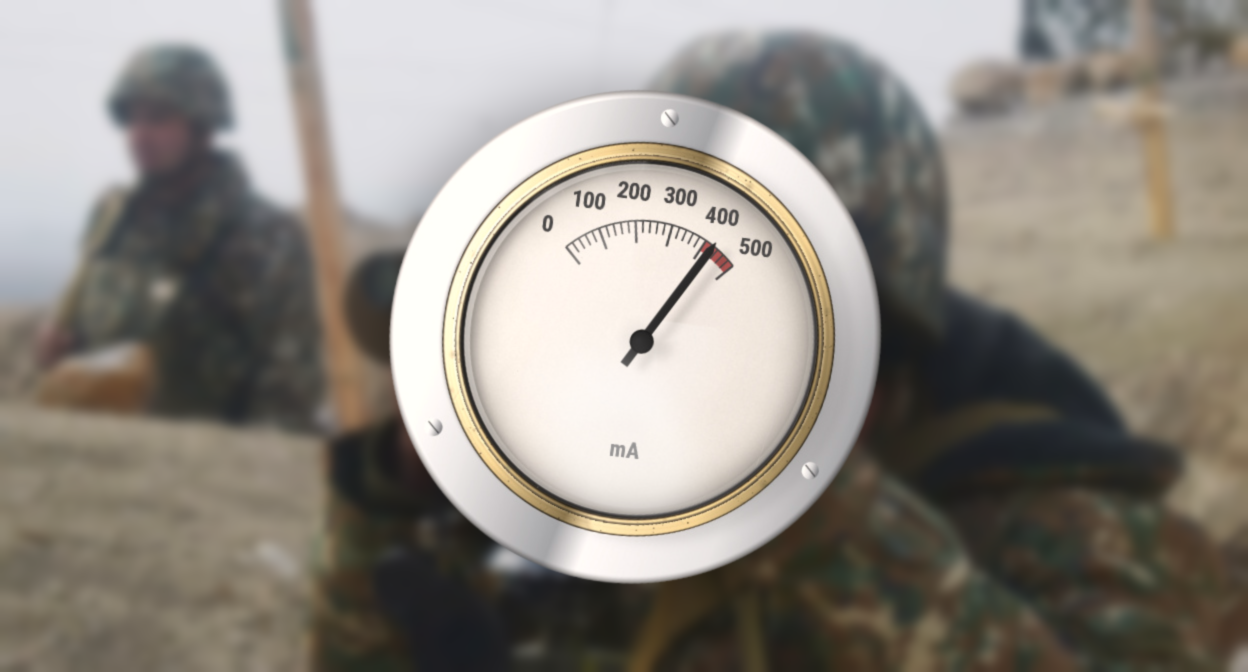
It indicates 420 mA
